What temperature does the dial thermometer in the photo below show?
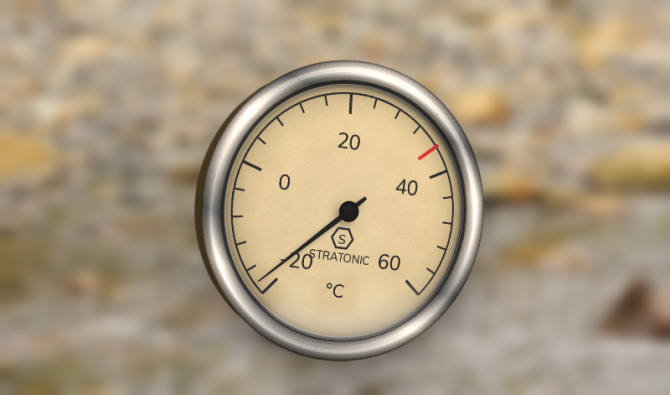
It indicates -18 °C
